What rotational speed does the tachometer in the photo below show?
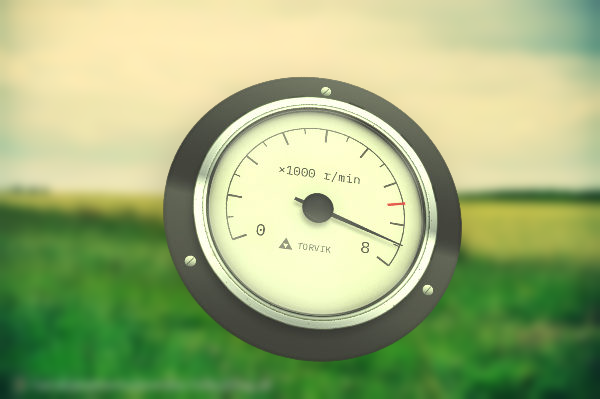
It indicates 7500 rpm
